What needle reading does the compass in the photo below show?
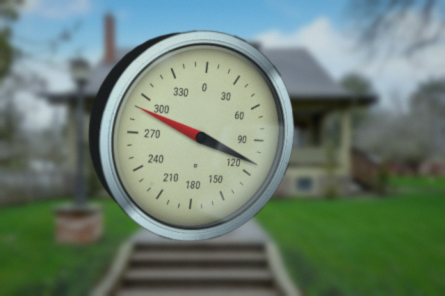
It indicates 290 °
